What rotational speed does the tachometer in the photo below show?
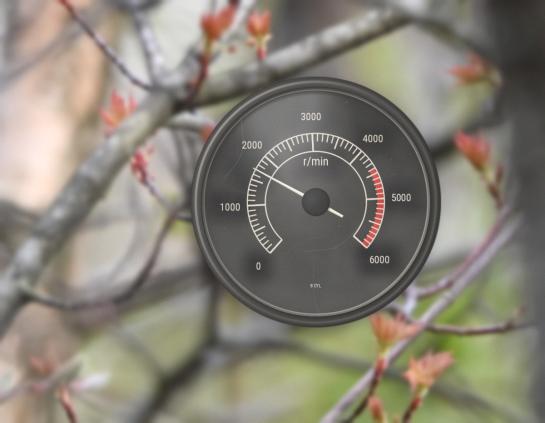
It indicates 1700 rpm
